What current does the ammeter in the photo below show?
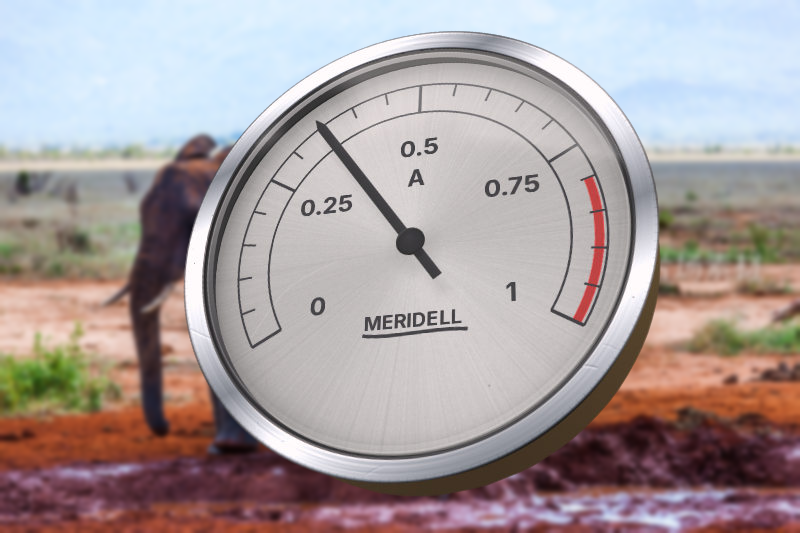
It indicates 0.35 A
